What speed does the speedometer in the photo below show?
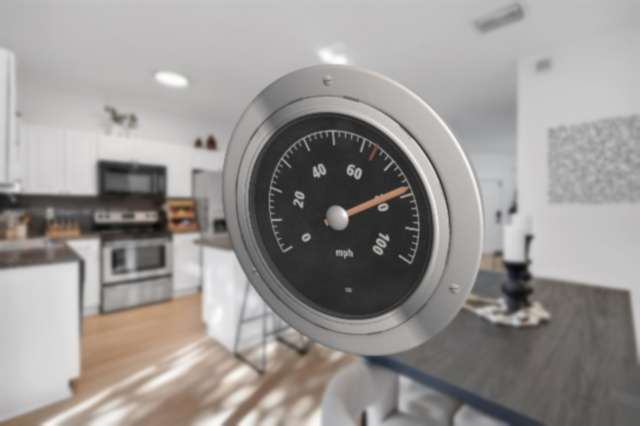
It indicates 78 mph
